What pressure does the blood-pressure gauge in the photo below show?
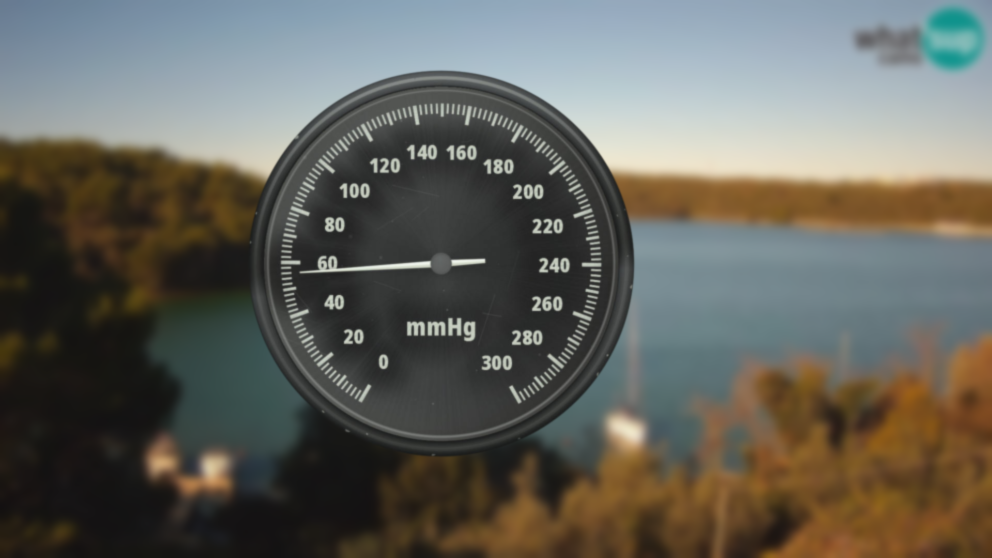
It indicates 56 mmHg
